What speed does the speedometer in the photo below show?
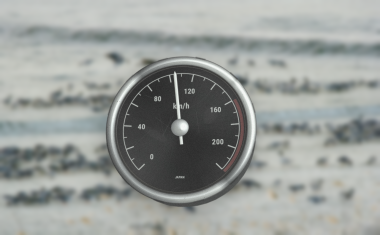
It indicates 105 km/h
